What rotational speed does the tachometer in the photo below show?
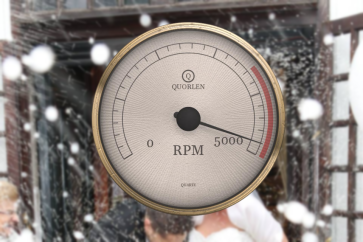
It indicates 4800 rpm
